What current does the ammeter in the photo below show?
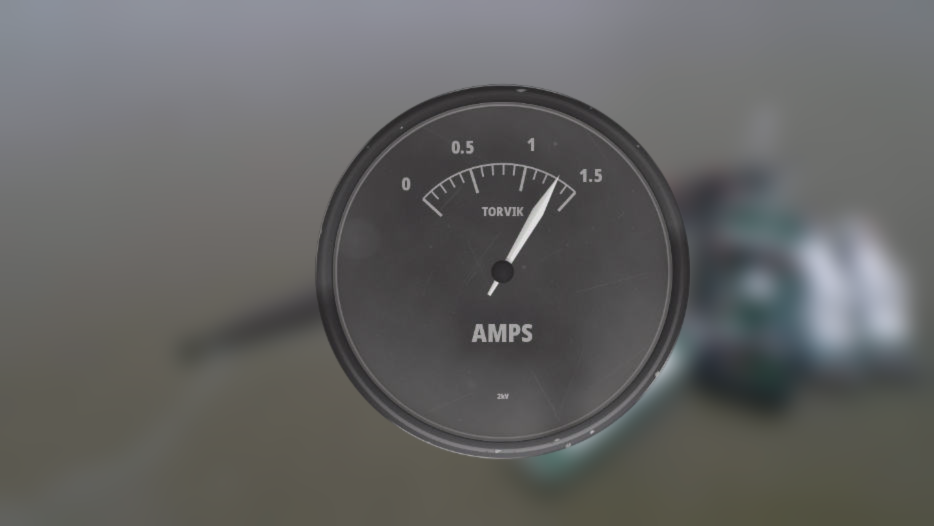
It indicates 1.3 A
